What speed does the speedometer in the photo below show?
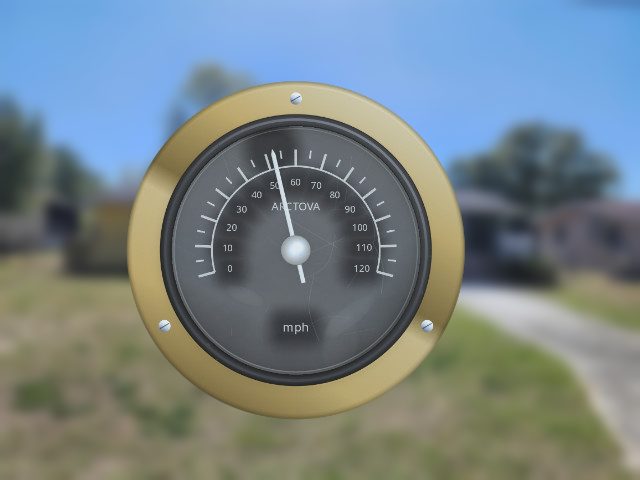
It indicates 52.5 mph
